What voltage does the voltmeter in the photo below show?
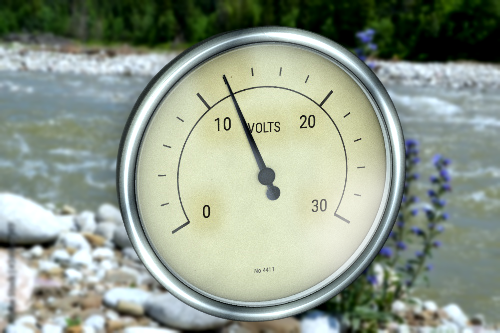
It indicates 12 V
